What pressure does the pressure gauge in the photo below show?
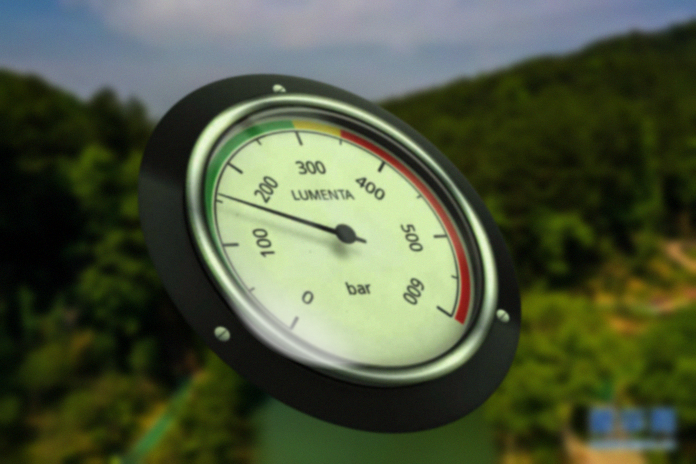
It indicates 150 bar
